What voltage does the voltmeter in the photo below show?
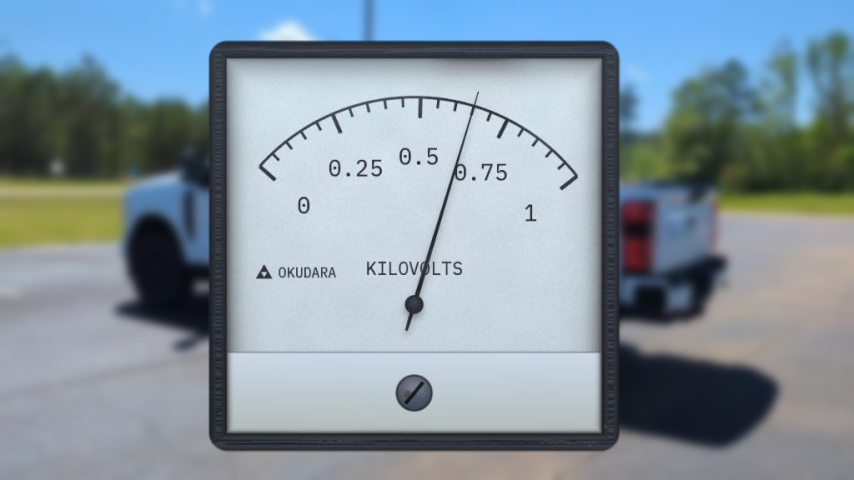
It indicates 0.65 kV
